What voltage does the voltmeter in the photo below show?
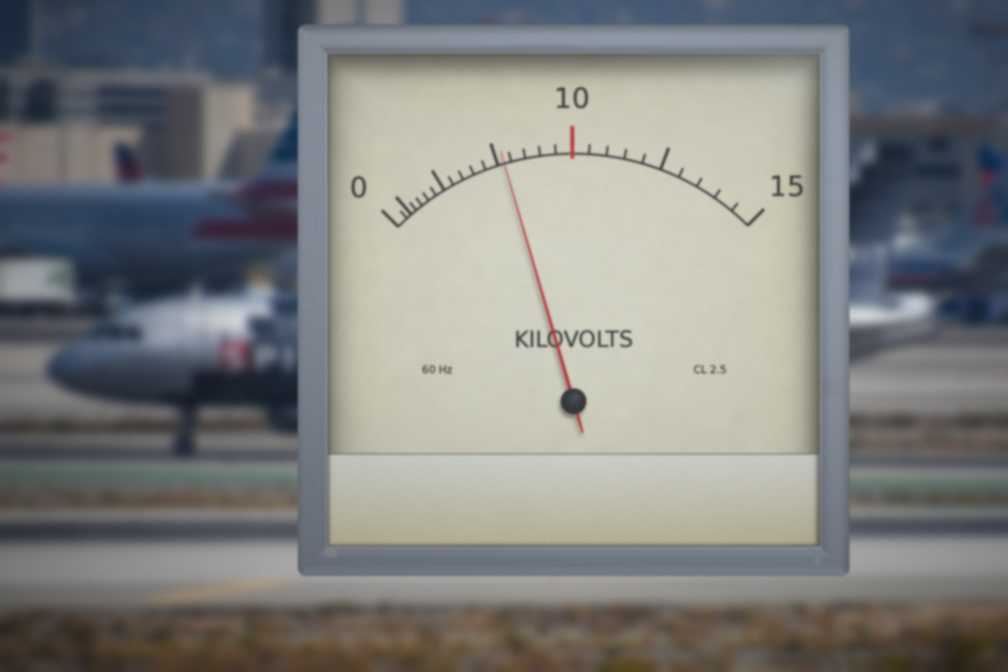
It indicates 7.75 kV
